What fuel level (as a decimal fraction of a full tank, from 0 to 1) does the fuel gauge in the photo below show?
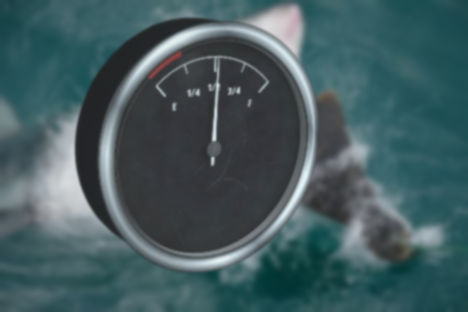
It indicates 0.5
